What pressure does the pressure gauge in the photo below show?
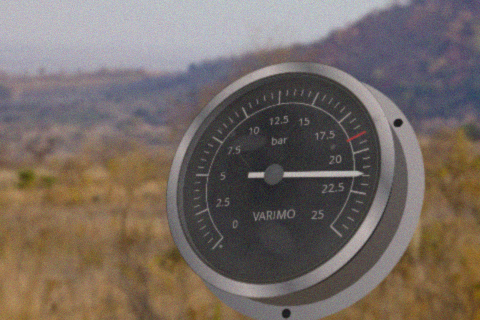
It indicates 21.5 bar
